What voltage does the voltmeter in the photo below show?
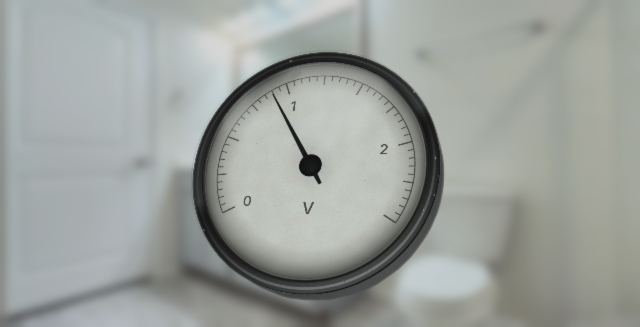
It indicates 0.9 V
